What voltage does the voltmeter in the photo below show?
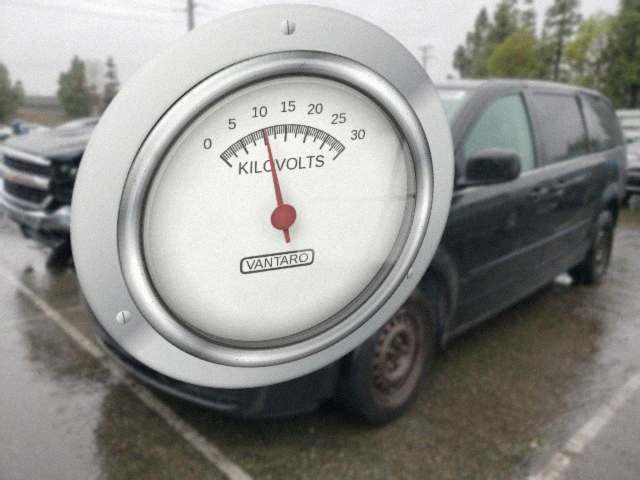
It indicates 10 kV
